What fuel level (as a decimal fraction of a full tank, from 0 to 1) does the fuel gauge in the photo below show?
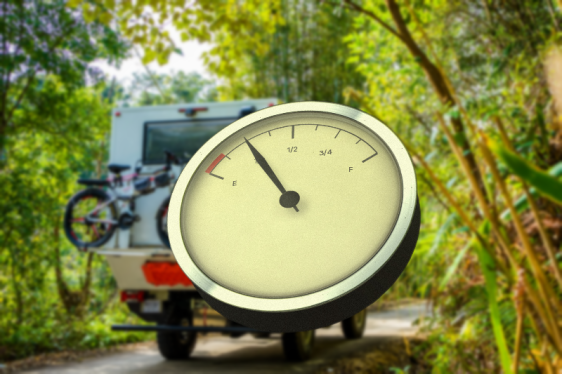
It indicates 0.25
